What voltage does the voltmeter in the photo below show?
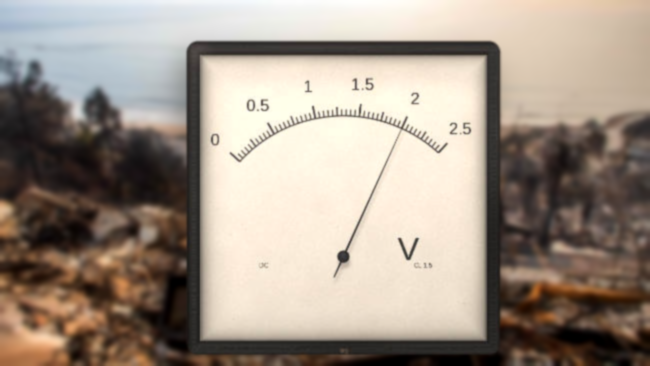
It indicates 2 V
